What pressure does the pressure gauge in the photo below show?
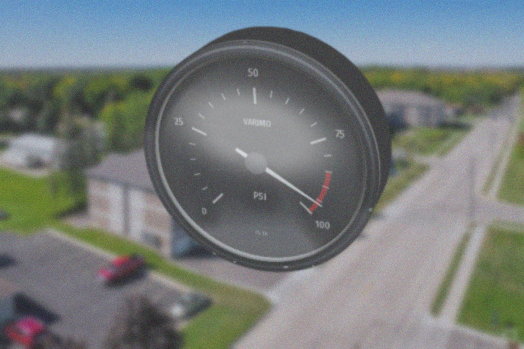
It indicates 95 psi
